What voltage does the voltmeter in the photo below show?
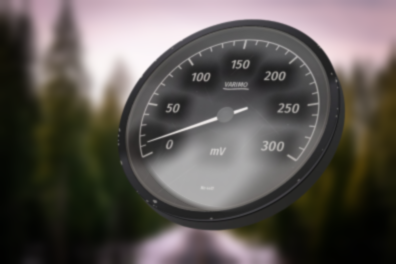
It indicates 10 mV
